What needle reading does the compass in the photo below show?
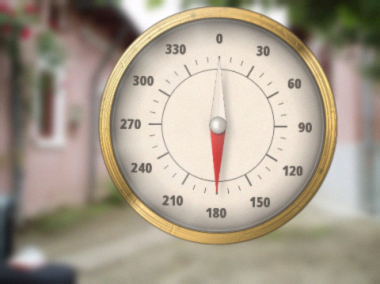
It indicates 180 °
